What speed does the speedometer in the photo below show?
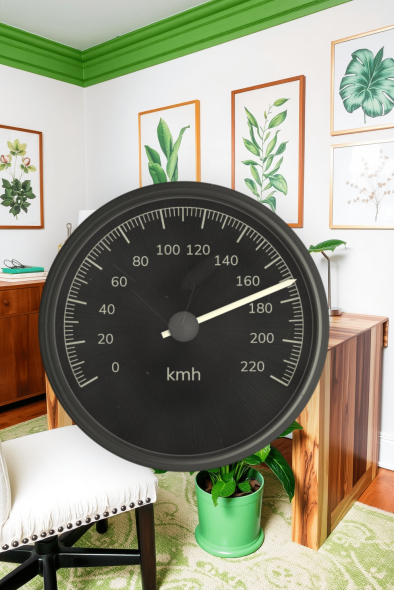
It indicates 172 km/h
